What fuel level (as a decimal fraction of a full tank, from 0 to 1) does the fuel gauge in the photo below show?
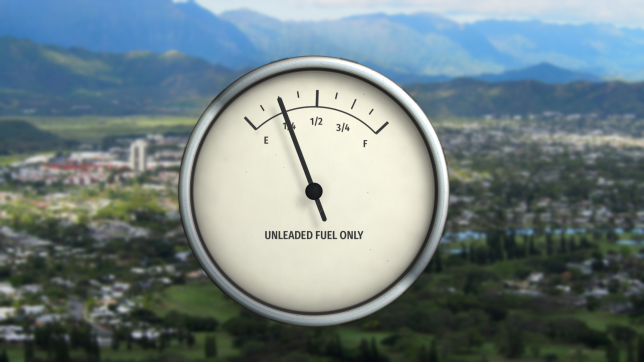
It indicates 0.25
